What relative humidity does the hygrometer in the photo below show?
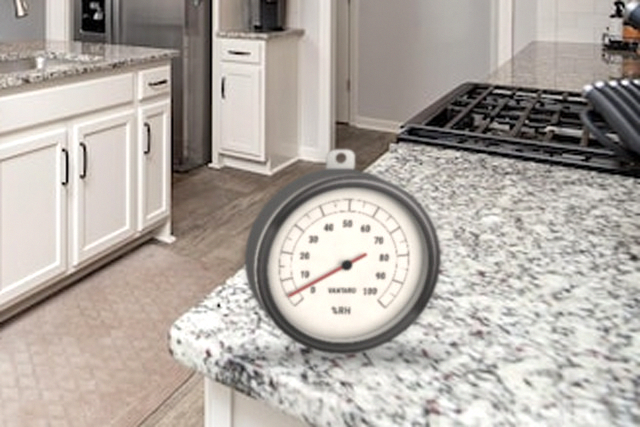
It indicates 5 %
